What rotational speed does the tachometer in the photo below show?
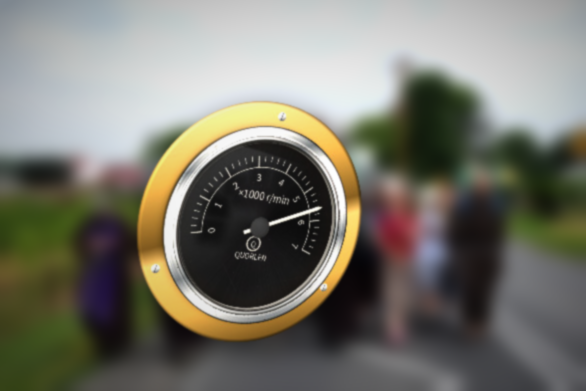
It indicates 5600 rpm
